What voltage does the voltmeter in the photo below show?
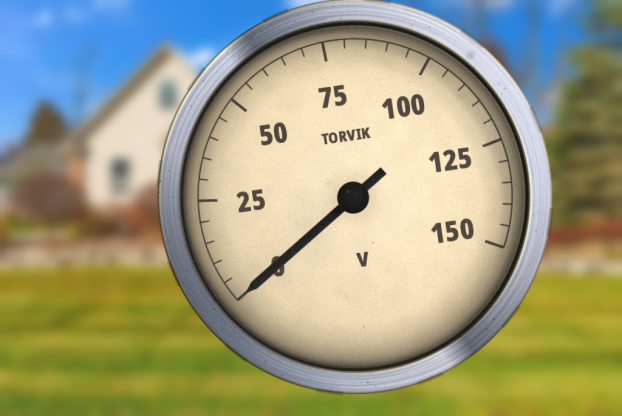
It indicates 0 V
